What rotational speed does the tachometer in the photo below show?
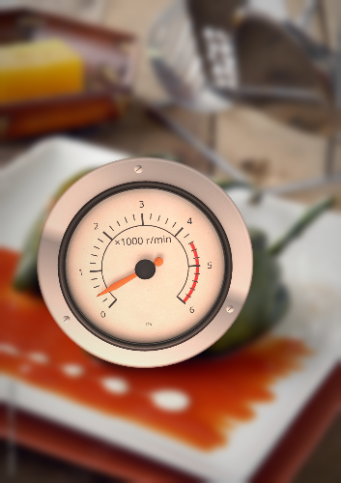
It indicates 400 rpm
